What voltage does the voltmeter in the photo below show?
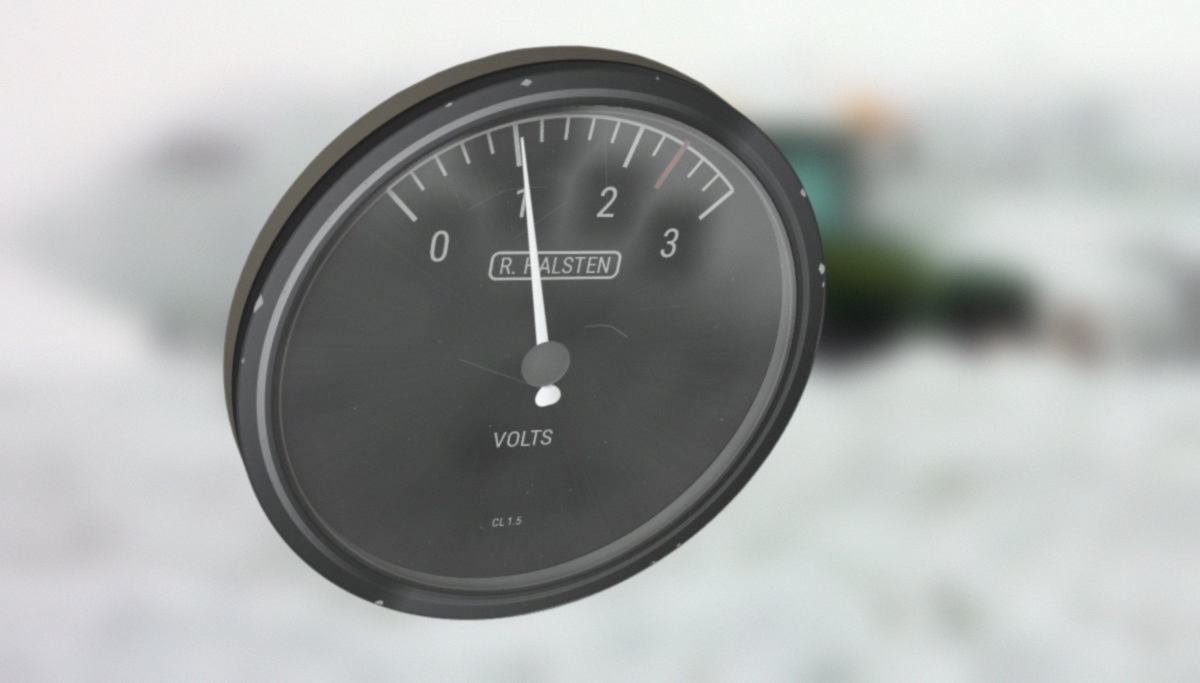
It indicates 1 V
